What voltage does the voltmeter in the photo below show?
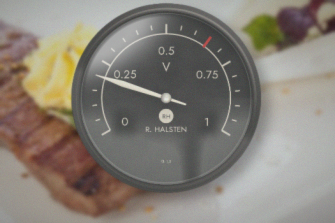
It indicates 0.2 V
